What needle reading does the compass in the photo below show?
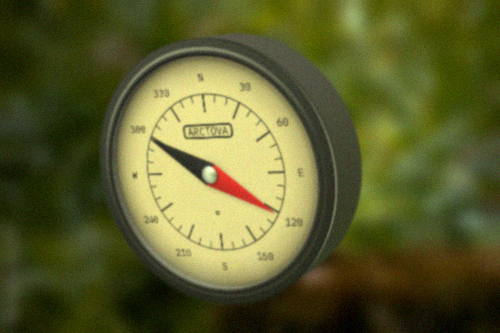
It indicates 120 °
